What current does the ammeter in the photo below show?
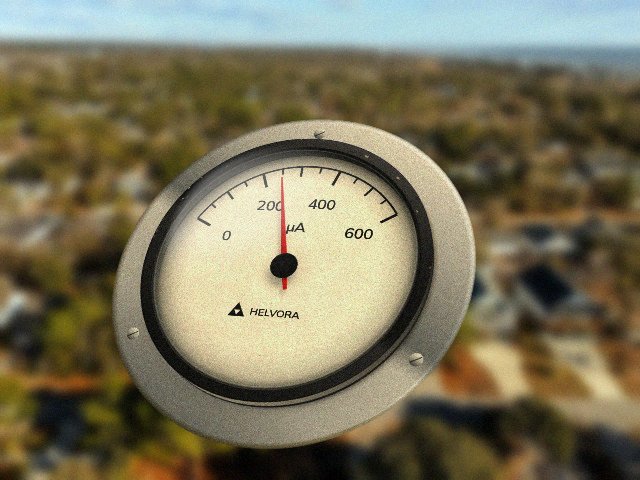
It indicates 250 µA
